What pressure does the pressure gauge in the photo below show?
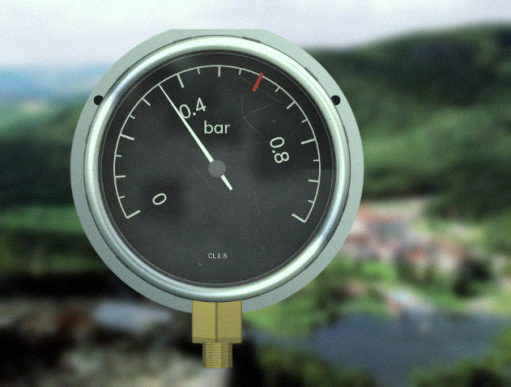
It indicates 0.35 bar
